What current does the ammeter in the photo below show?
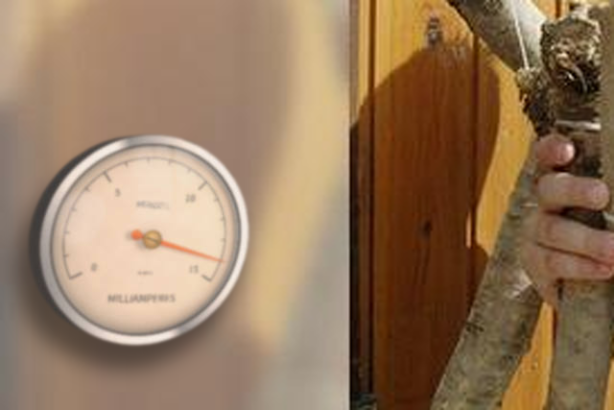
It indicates 14 mA
